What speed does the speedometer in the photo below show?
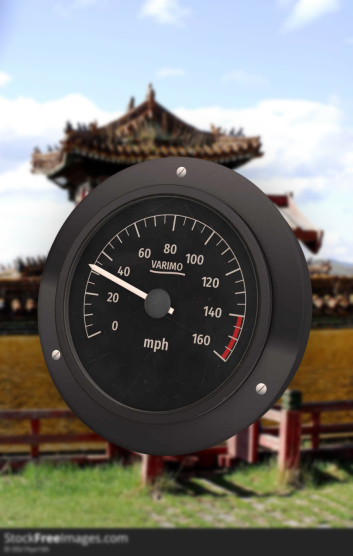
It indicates 32.5 mph
